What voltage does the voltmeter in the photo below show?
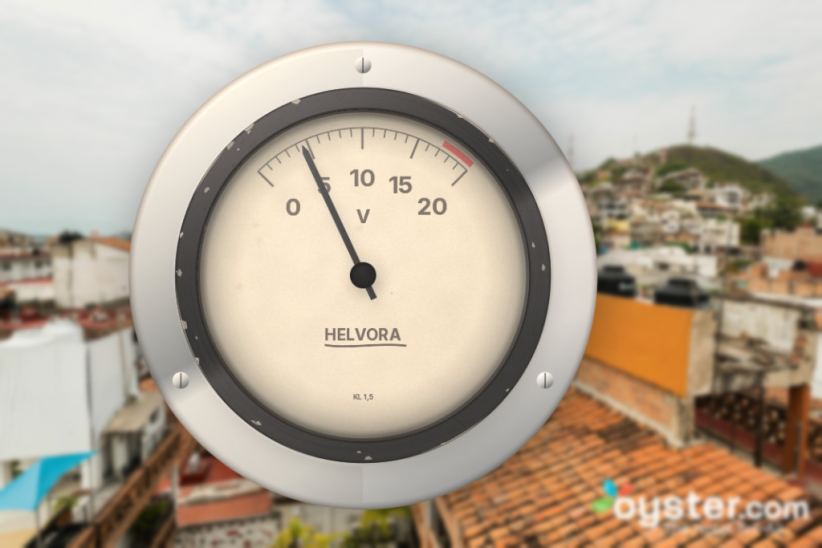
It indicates 4.5 V
